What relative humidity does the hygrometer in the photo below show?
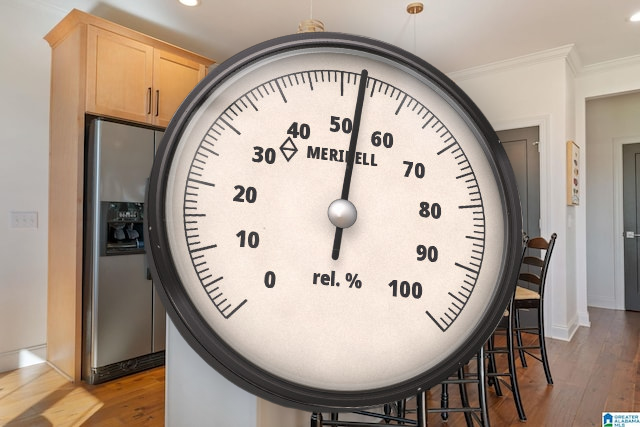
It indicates 53 %
